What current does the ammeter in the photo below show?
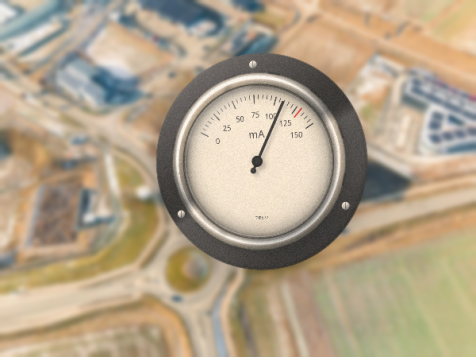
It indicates 110 mA
